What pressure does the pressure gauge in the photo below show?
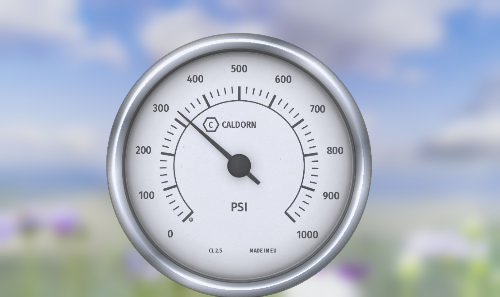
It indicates 320 psi
